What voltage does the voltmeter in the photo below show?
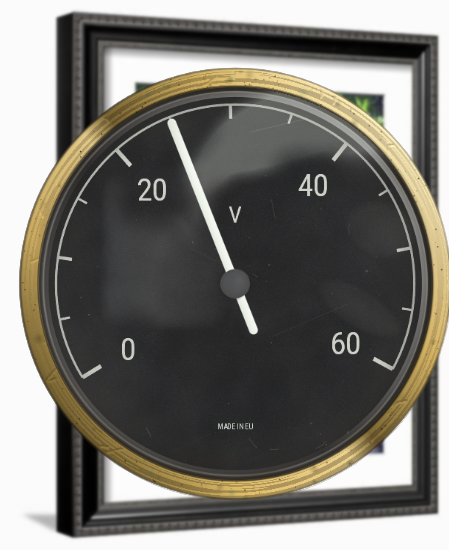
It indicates 25 V
